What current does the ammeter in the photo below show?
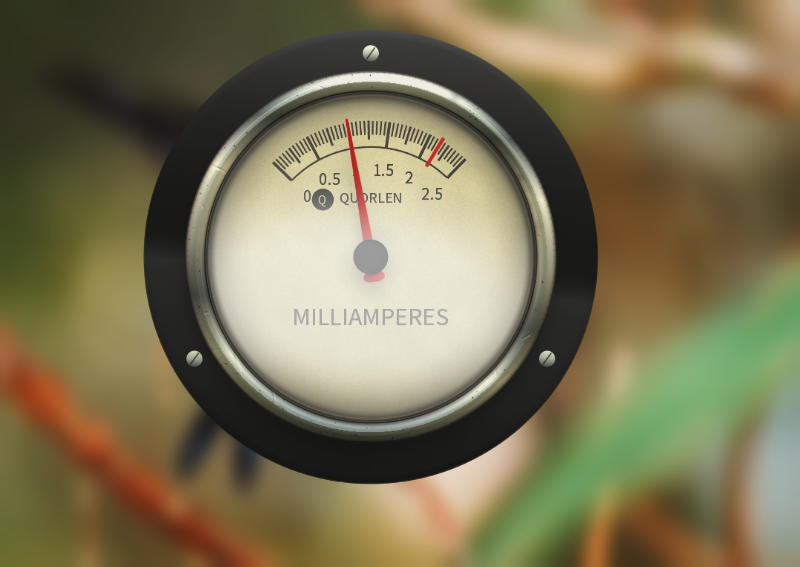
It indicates 1 mA
